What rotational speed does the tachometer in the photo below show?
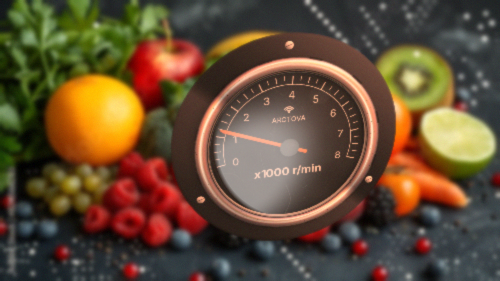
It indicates 1250 rpm
